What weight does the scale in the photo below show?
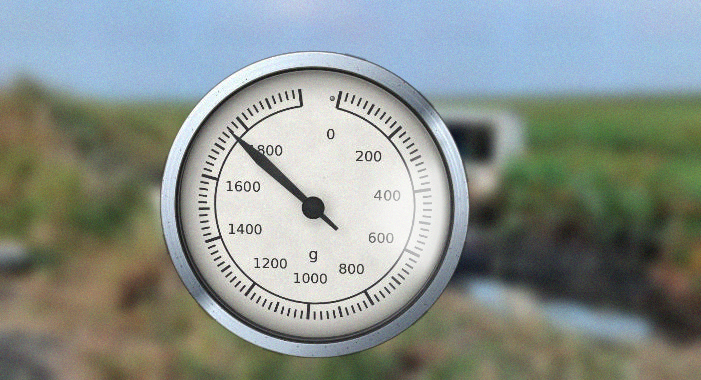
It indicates 1760 g
